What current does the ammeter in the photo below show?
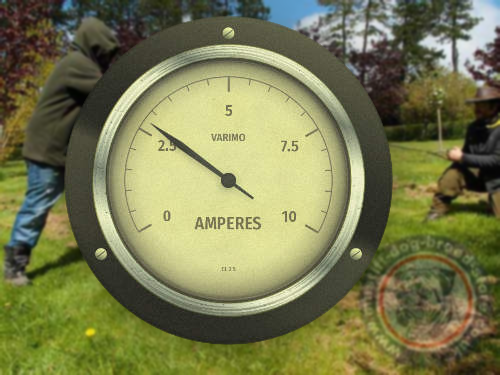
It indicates 2.75 A
